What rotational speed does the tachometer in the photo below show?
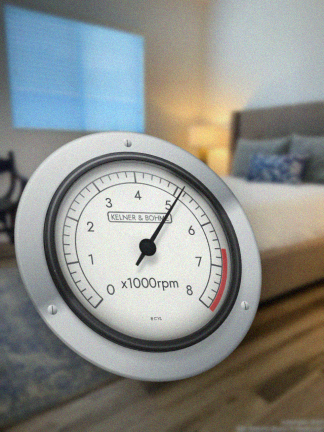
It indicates 5100 rpm
